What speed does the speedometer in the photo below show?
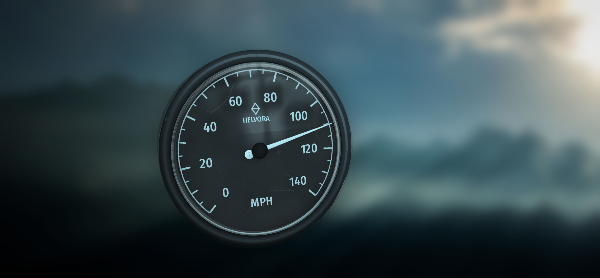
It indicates 110 mph
